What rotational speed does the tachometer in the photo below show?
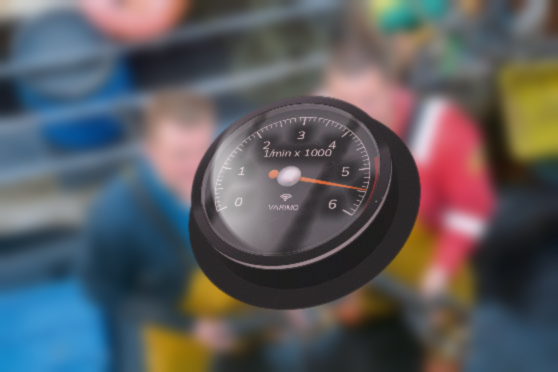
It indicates 5500 rpm
